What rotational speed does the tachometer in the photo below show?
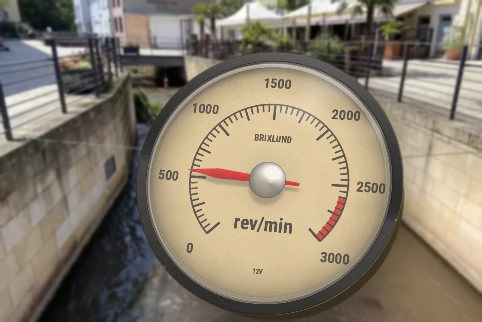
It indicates 550 rpm
